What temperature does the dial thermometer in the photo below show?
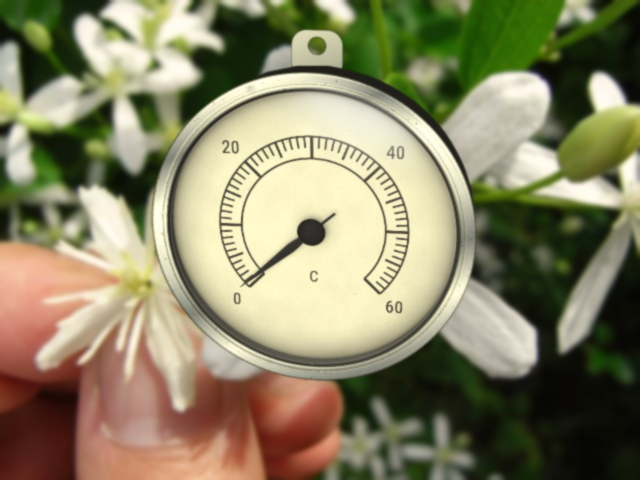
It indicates 1 °C
